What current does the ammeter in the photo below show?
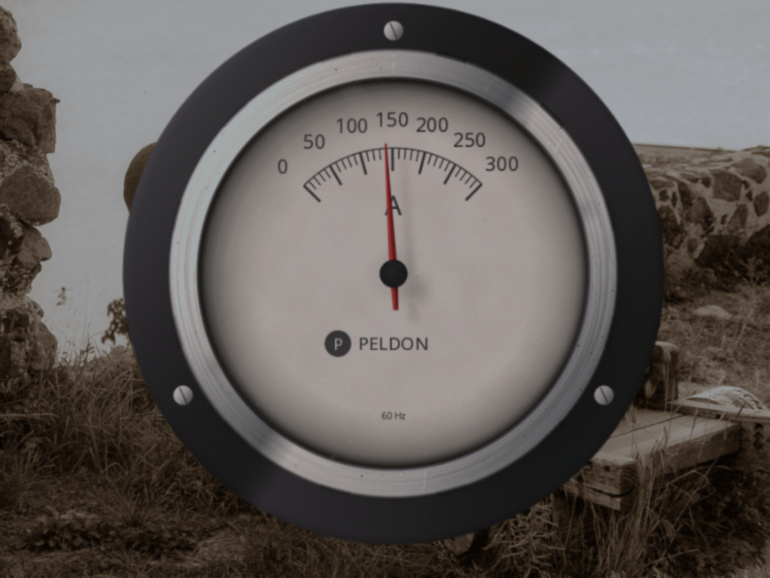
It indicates 140 A
